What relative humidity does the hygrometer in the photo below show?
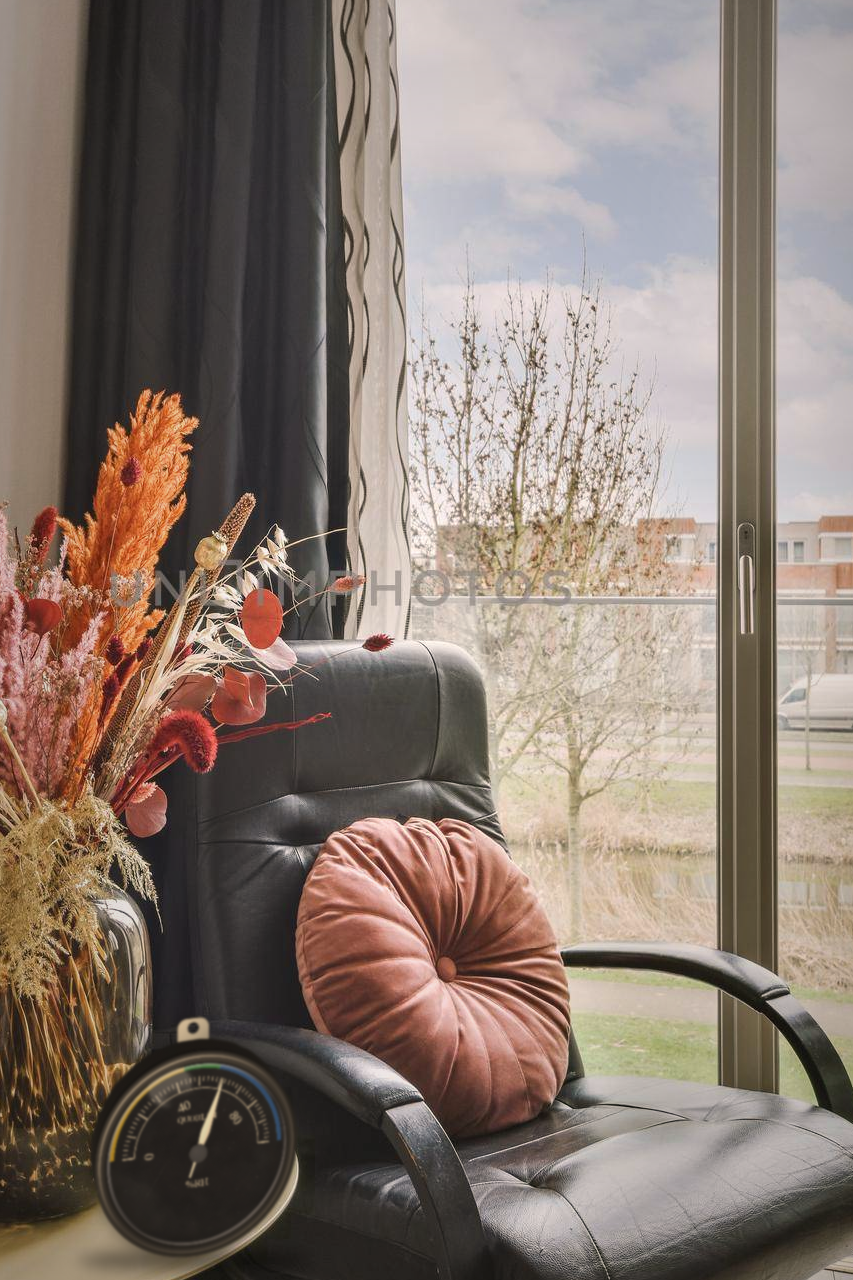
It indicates 60 %
